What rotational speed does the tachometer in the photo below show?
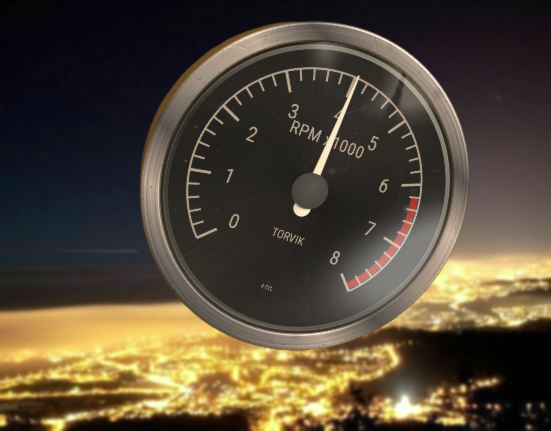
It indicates 4000 rpm
